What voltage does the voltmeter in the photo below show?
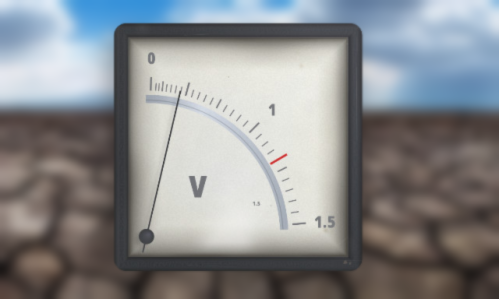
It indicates 0.45 V
